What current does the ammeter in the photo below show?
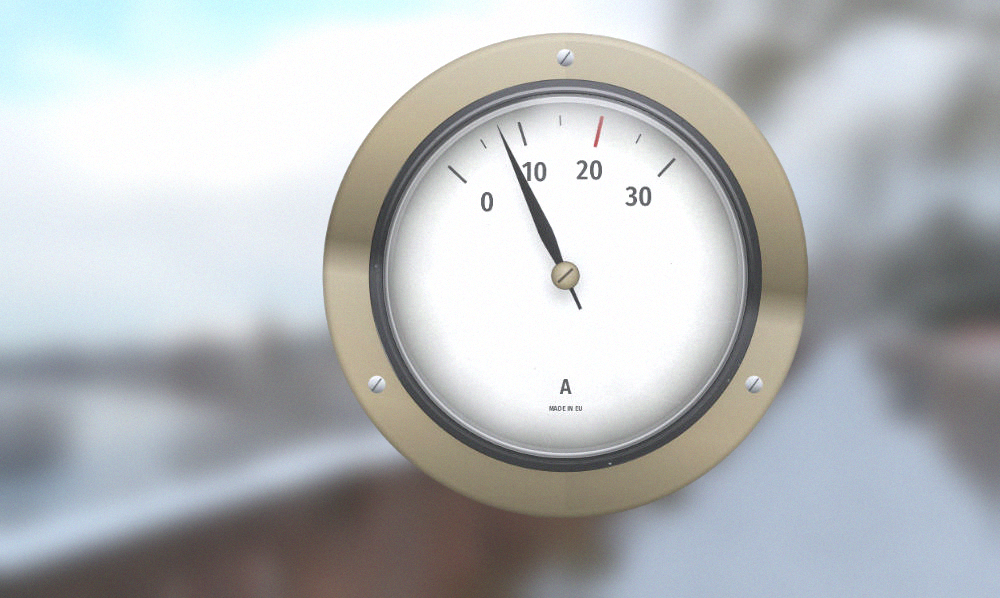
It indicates 7.5 A
